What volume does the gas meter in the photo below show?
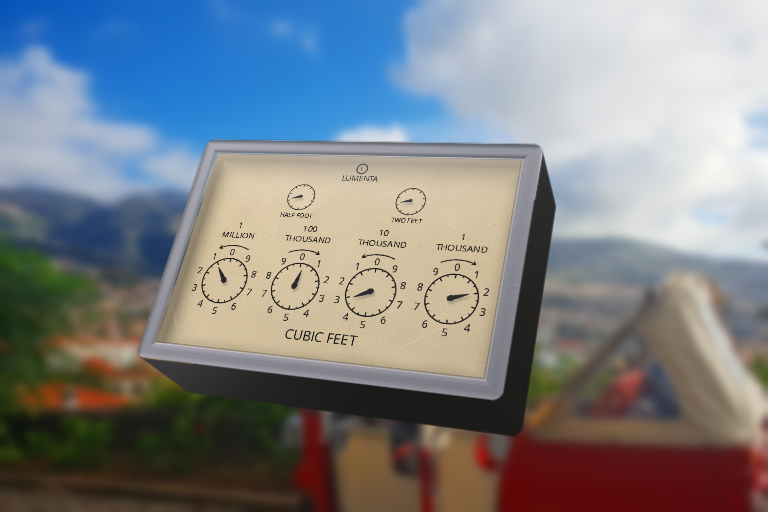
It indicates 103200 ft³
